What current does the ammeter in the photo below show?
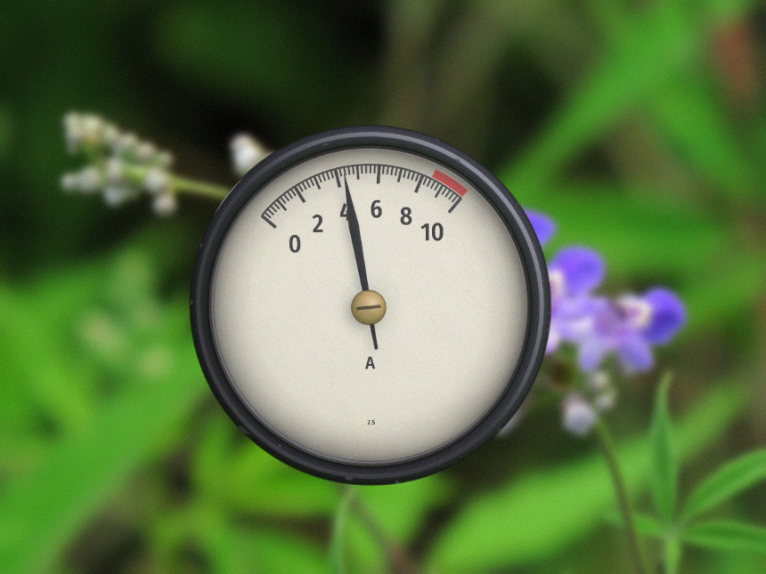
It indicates 4.4 A
